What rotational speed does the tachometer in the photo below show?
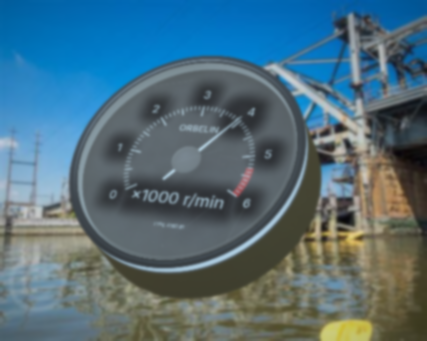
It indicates 4000 rpm
